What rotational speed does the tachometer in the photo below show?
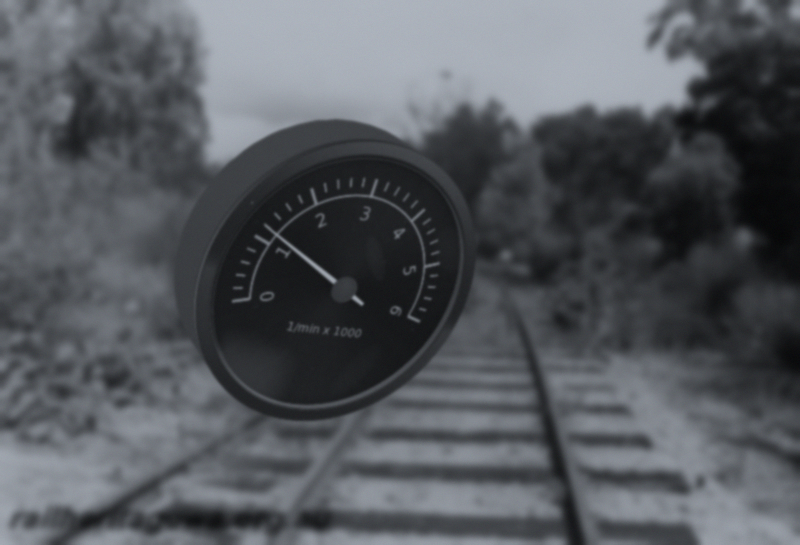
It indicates 1200 rpm
